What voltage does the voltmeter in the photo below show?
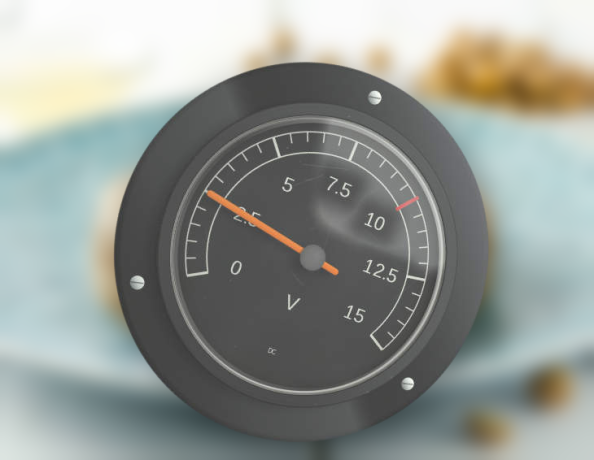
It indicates 2.5 V
